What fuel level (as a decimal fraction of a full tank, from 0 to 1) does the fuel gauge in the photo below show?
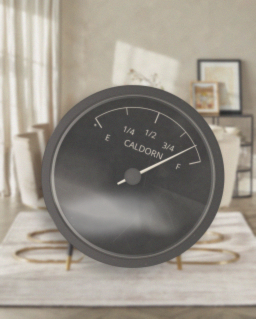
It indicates 0.875
